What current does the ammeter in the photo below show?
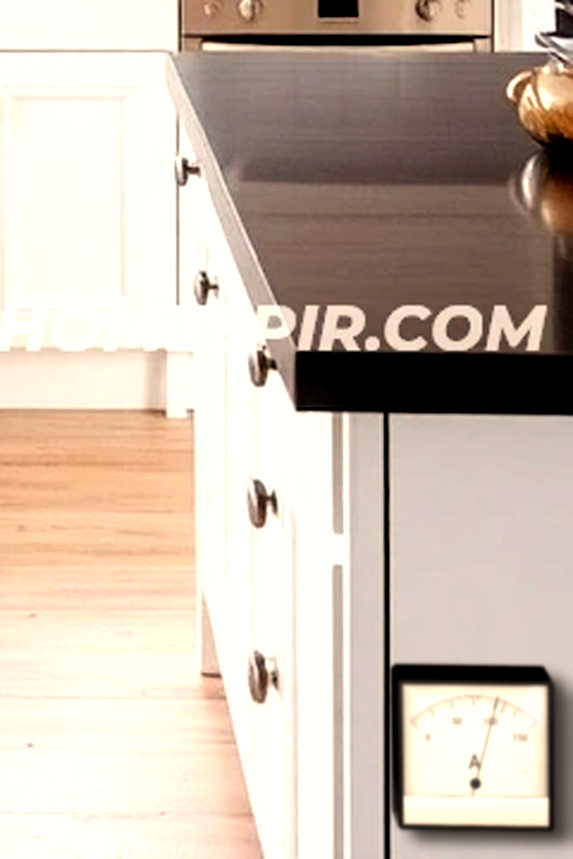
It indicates 100 A
